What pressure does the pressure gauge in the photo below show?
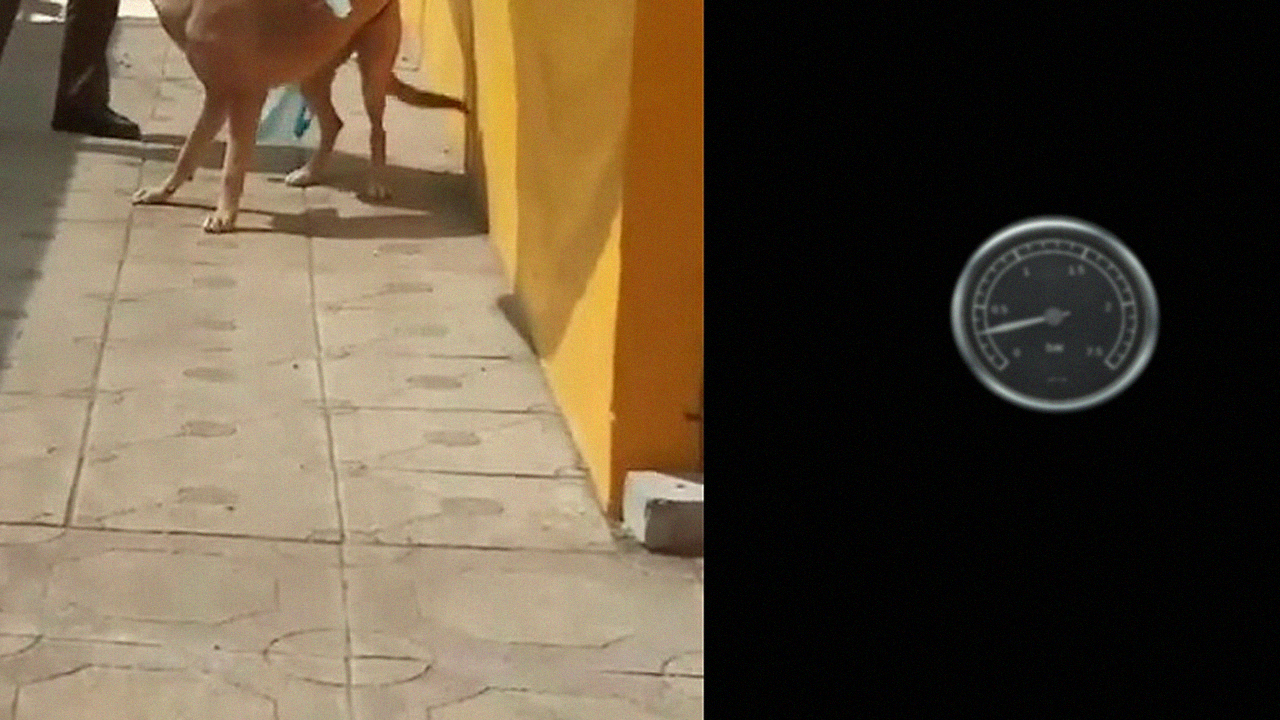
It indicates 0.3 bar
